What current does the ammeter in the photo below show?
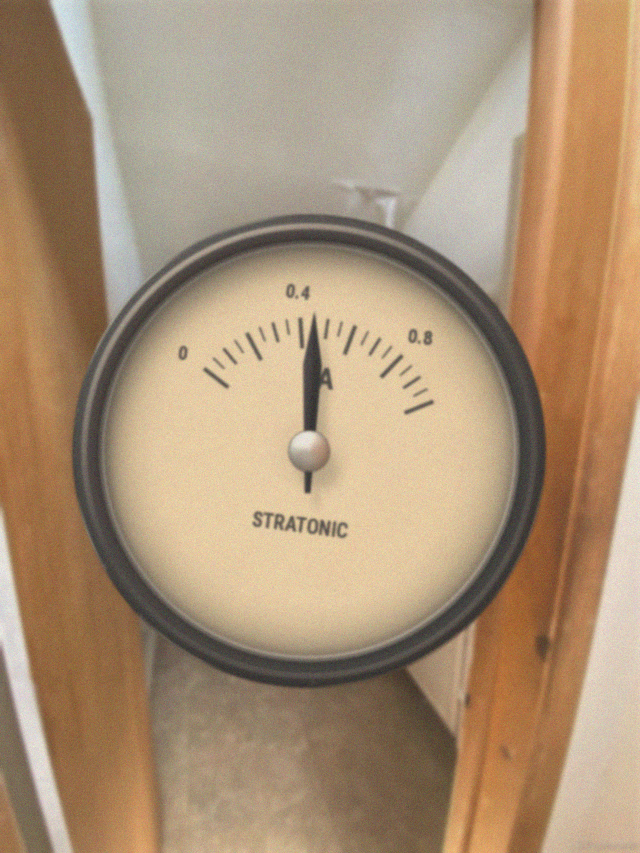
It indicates 0.45 kA
